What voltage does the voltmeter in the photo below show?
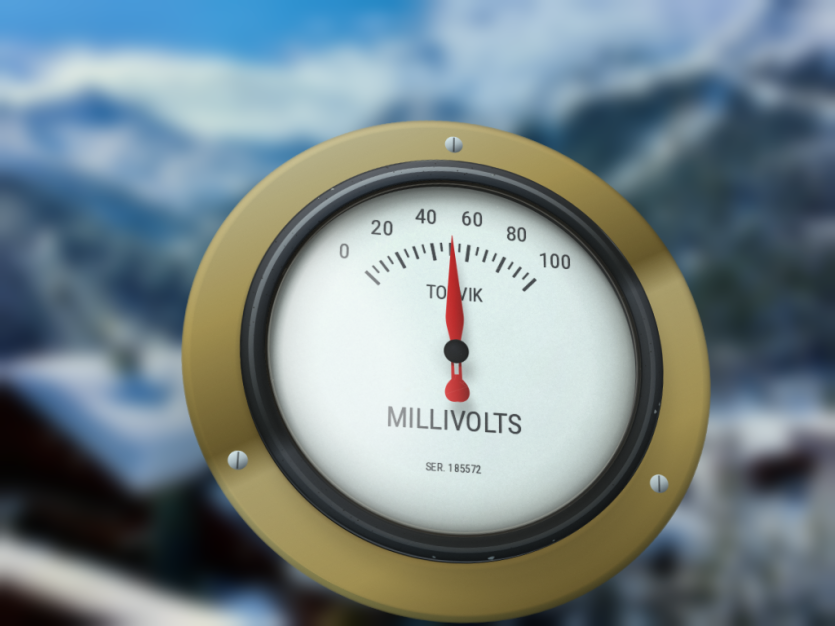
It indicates 50 mV
